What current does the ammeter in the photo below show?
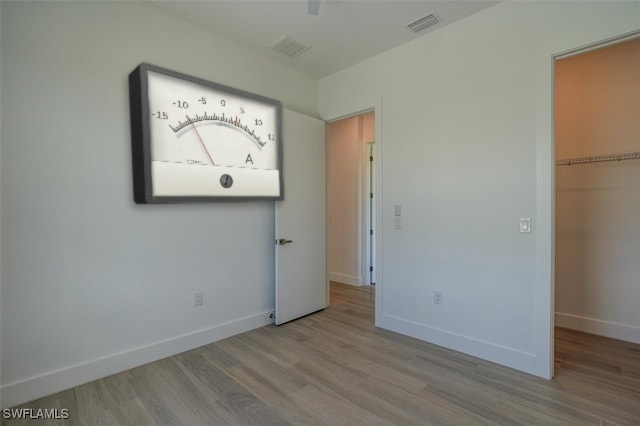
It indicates -10 A
